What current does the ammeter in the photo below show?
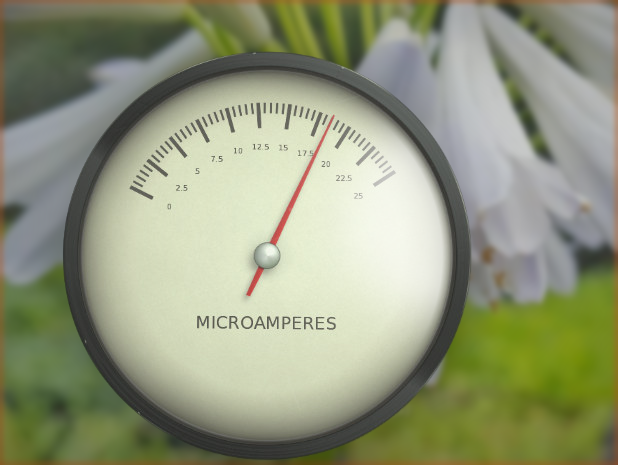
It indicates 18.5 µA
